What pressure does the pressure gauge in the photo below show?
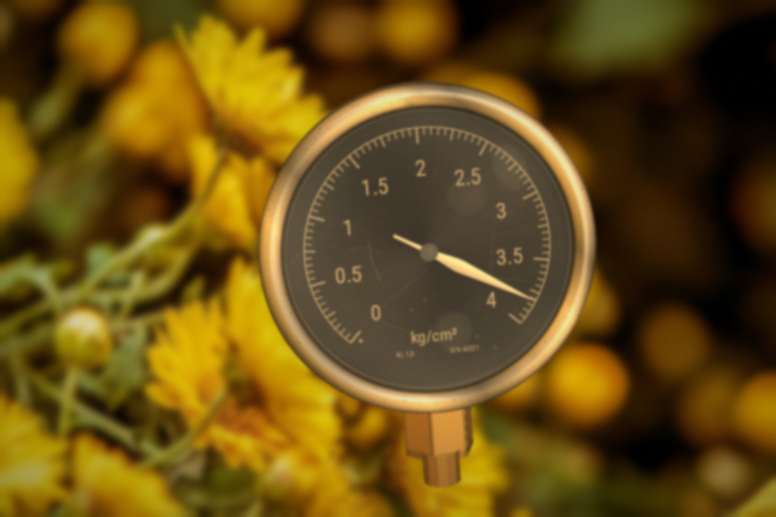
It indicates 3.8 kg/cm²
